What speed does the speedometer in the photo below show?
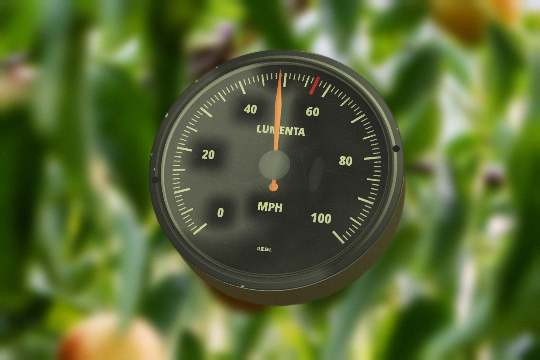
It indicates 49 mph
